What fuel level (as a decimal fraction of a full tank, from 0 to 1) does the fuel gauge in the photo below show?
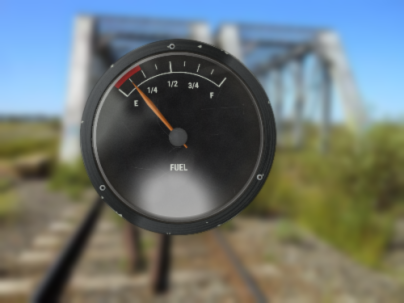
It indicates 0.125
